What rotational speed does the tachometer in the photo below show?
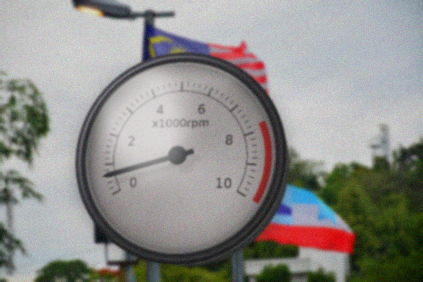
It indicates 600 rpm
